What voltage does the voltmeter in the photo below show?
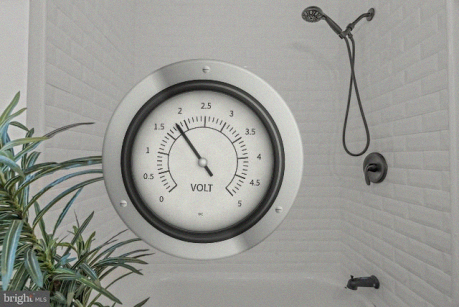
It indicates 1.8 V
